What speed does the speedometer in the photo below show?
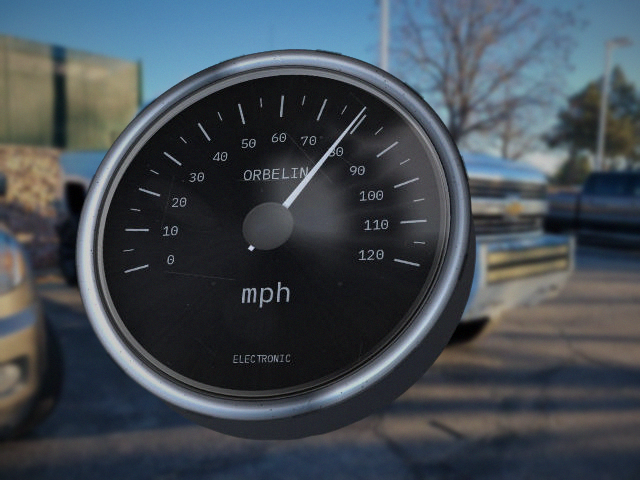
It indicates 80 mph
